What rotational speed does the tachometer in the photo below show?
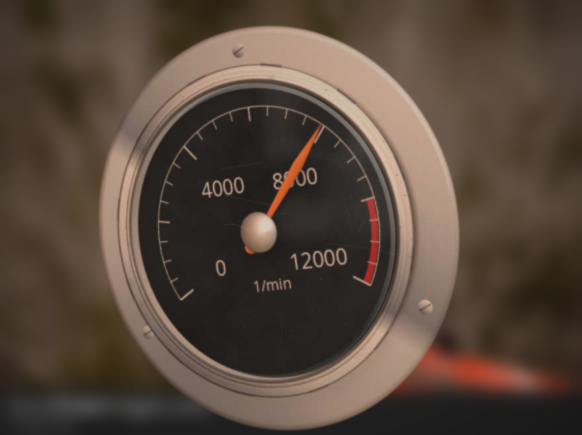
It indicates 8000 rpm
